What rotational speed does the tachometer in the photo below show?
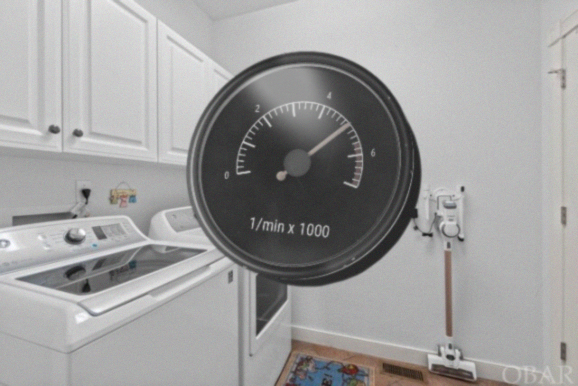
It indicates 5000 rpm
